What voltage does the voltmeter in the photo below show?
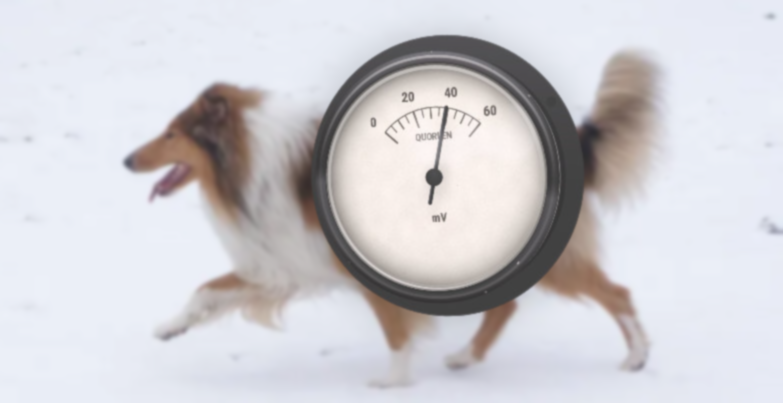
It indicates 40 mV
